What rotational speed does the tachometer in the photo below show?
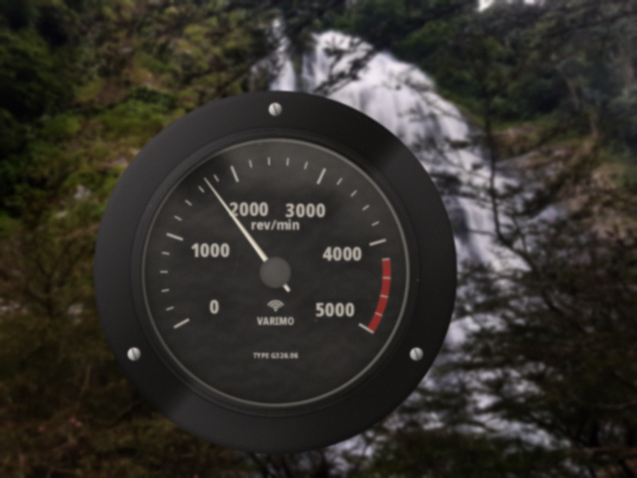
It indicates 1700 rpm
